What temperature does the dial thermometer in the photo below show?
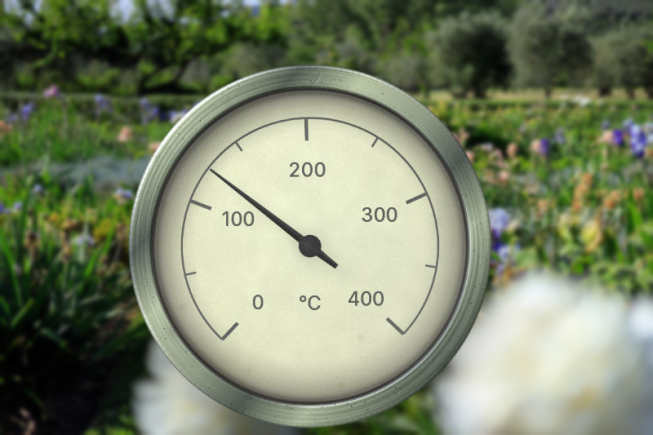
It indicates 125 °C
